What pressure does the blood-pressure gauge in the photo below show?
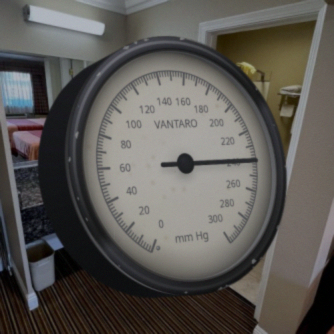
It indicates 240 mmHg
